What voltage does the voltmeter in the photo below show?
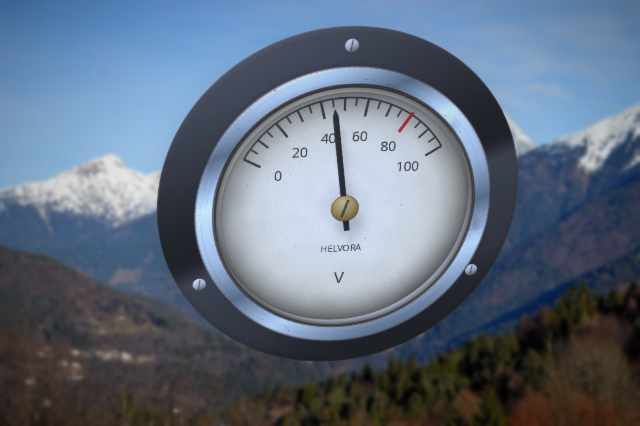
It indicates 45 V
